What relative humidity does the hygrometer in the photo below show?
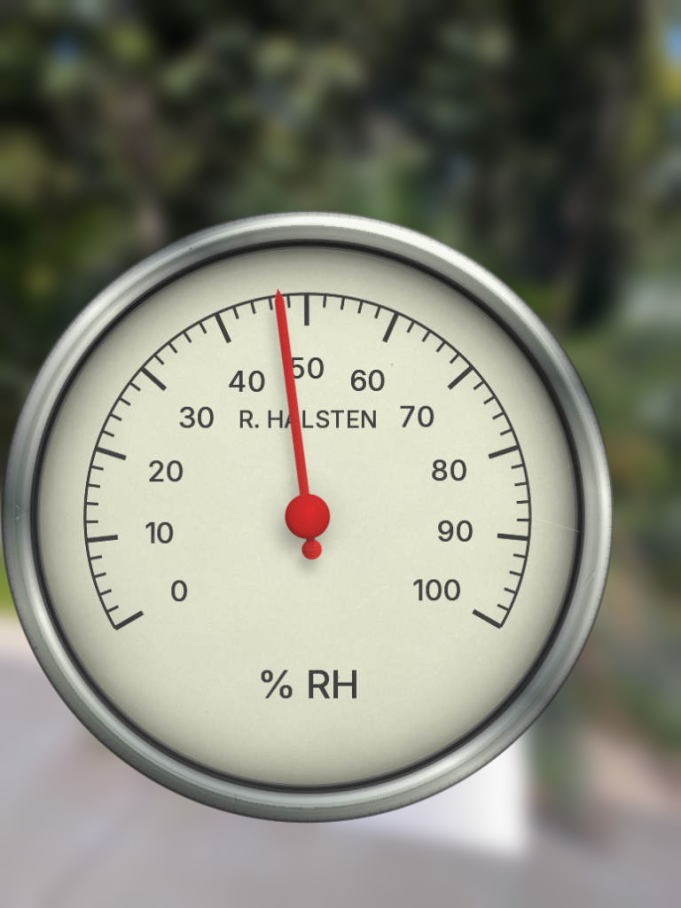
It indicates 47 %
